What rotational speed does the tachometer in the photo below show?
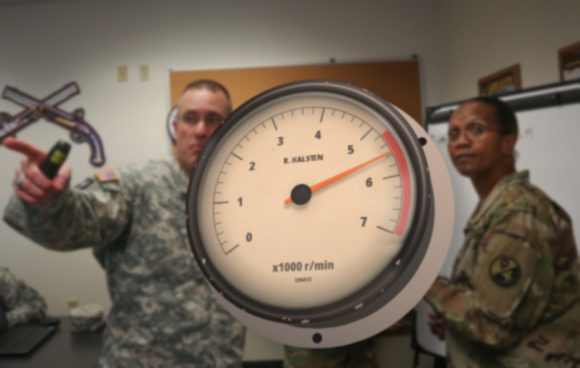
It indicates 5600 rpm
